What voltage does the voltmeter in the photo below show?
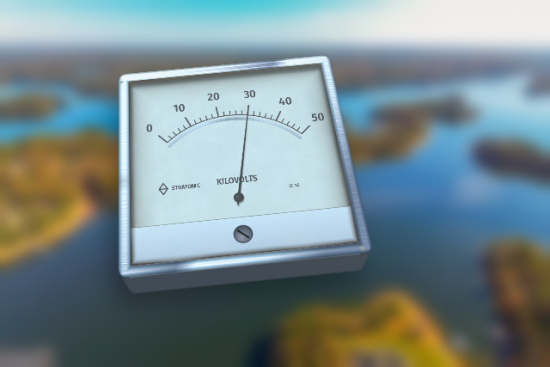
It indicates 30 kV
